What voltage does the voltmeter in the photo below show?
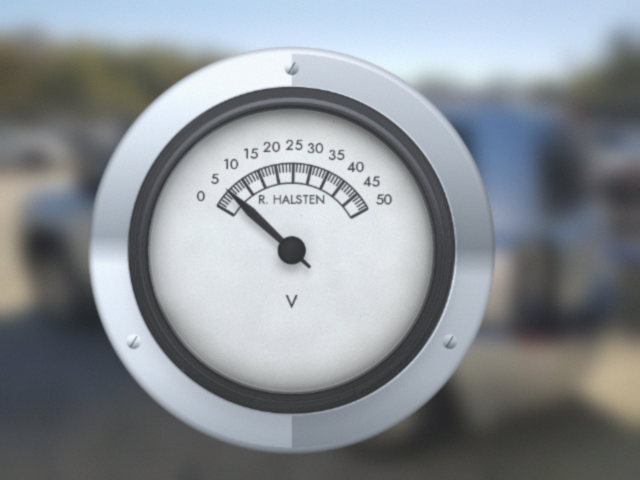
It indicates 5 V
